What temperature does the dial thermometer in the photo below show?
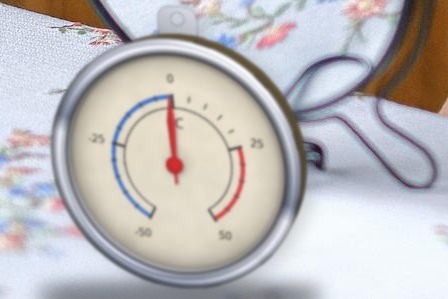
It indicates 0 °C
